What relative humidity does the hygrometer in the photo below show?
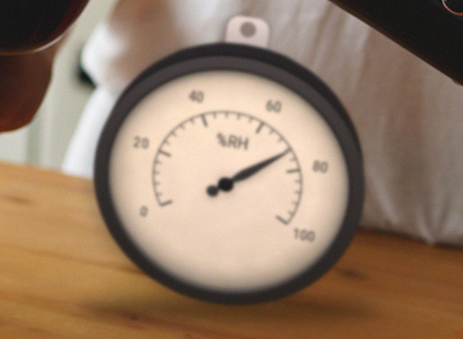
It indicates 72 %
